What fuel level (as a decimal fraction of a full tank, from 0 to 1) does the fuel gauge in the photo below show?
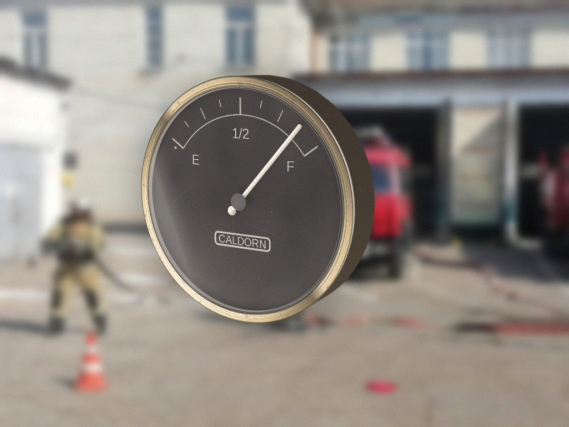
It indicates 0.875
